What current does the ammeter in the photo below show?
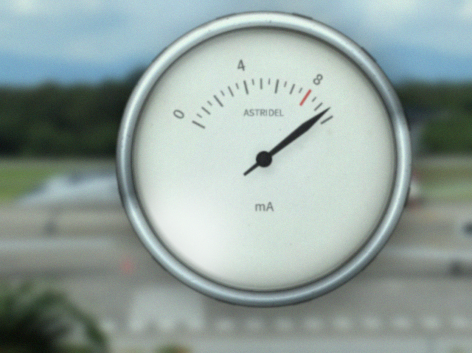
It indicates 9.5 mA
